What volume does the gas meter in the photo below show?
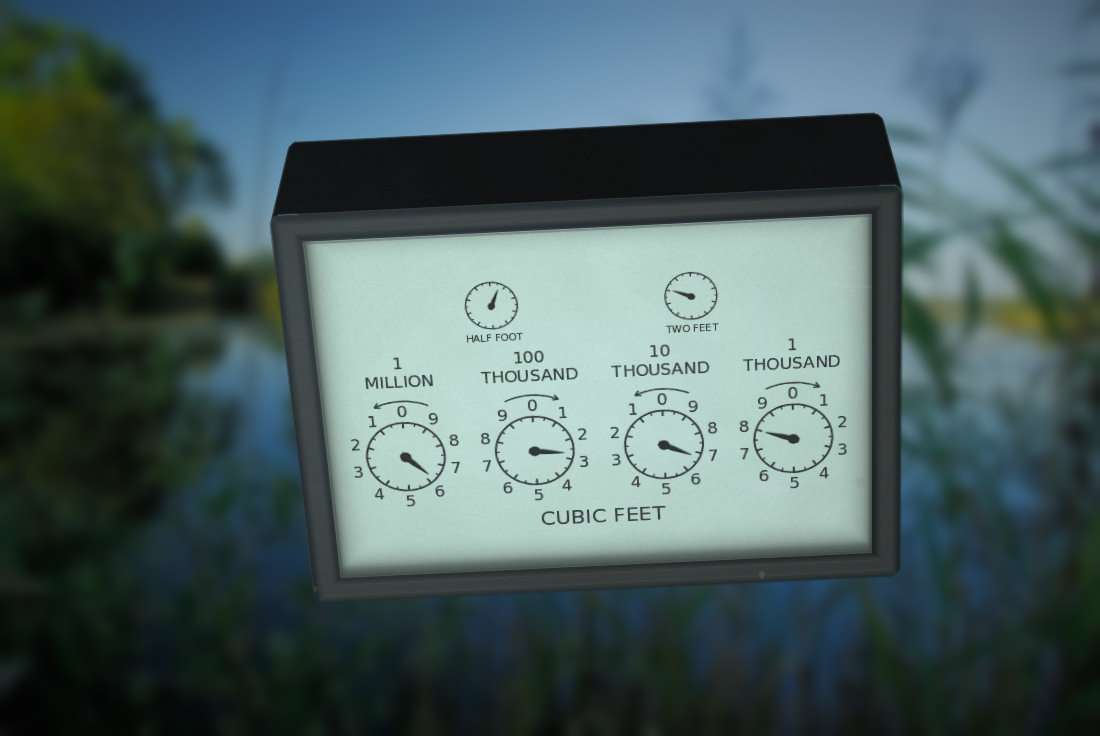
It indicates 626800 ft³
